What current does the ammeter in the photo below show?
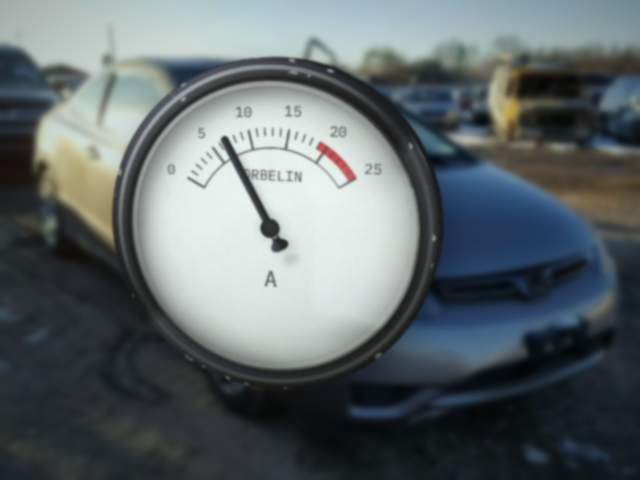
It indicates 7 A
